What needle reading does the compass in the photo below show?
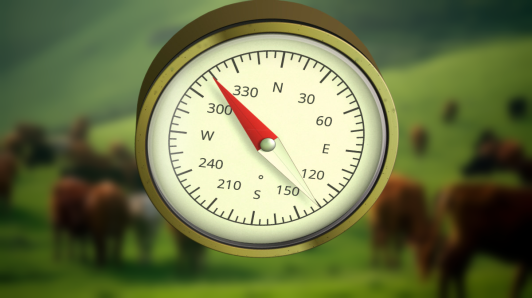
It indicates 315 °
